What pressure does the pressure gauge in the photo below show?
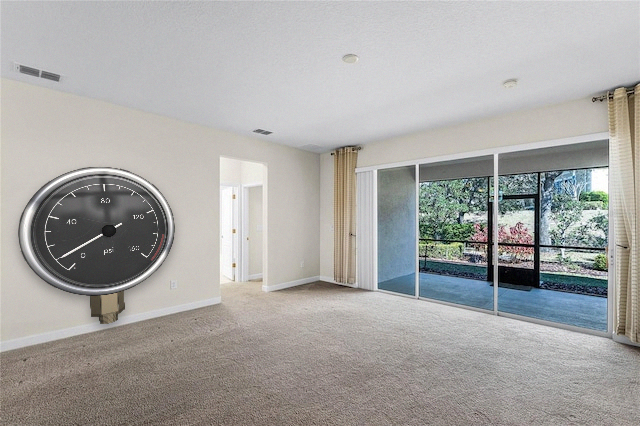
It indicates 10 psi
